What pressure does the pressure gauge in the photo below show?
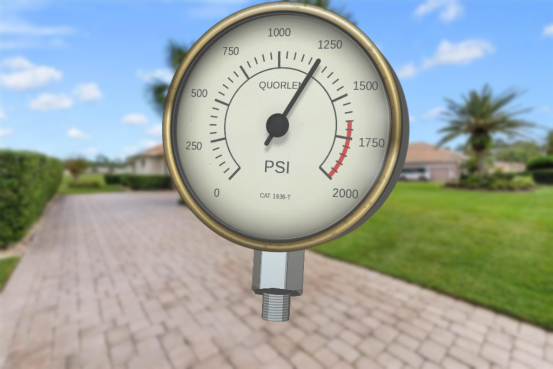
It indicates 1250 psi
